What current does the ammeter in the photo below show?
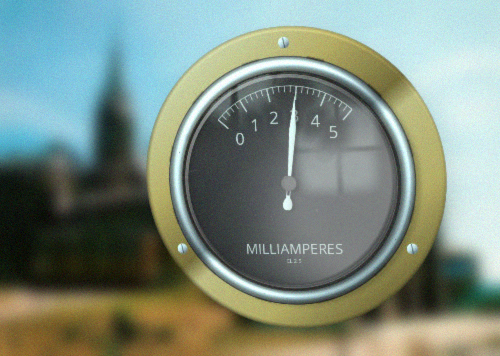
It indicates 3 mA
